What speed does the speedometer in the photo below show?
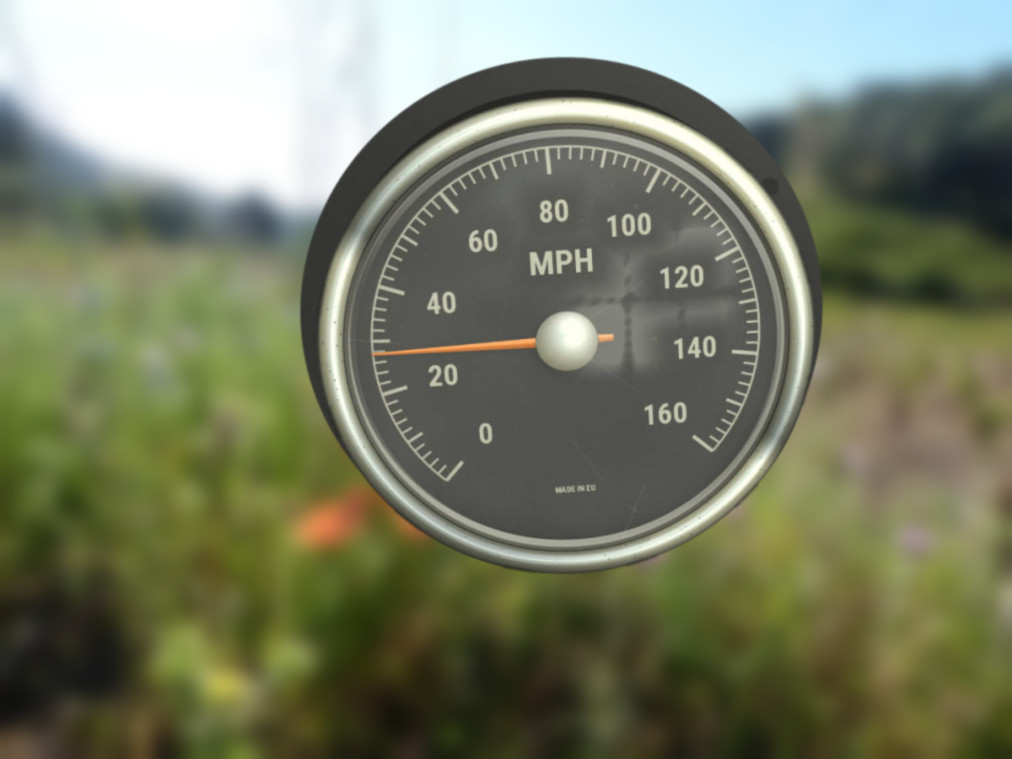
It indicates 28 mph
